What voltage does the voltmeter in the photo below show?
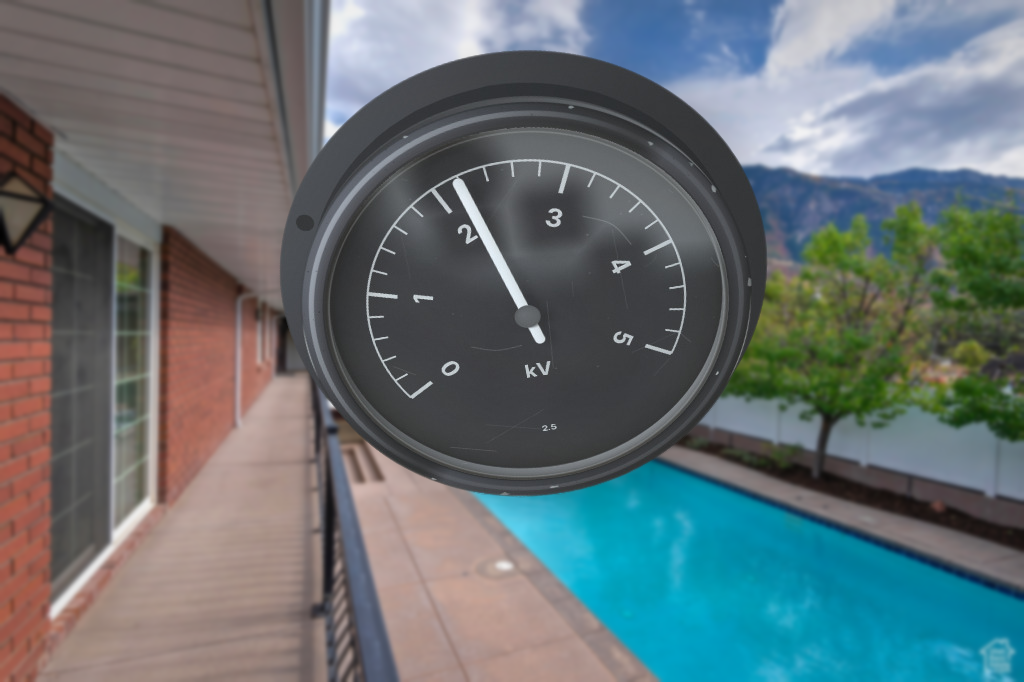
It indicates 2.2 kV
